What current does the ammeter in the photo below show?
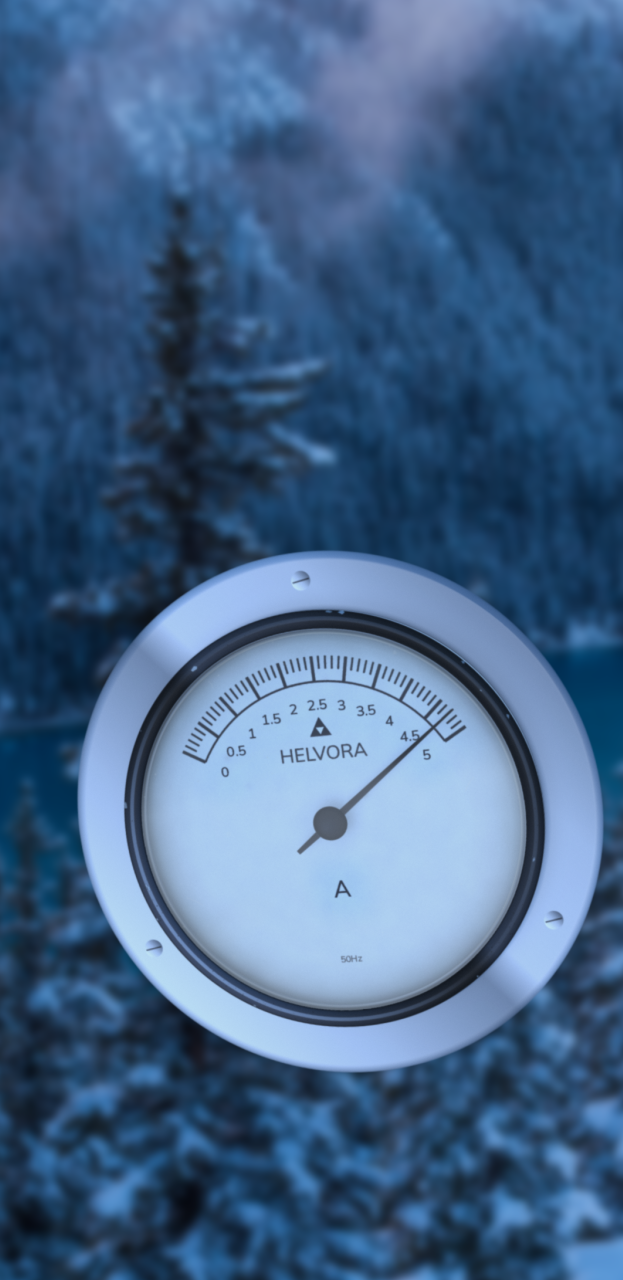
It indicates 4.7 A
